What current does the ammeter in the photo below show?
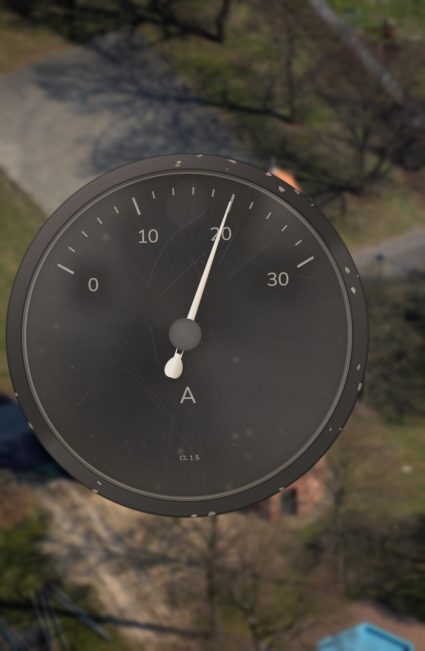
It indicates 20 A
